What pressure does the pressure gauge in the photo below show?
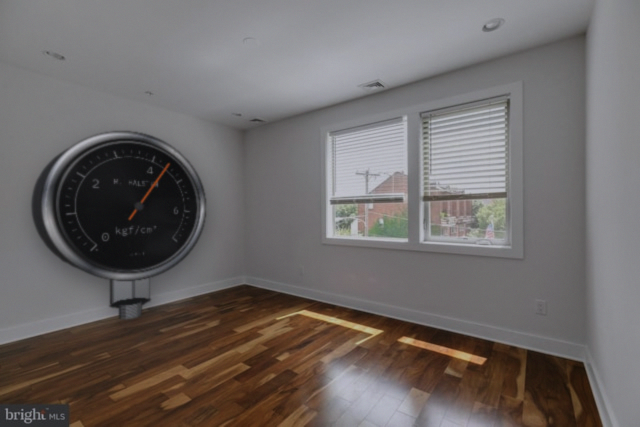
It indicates 4.4 kg/cm²
